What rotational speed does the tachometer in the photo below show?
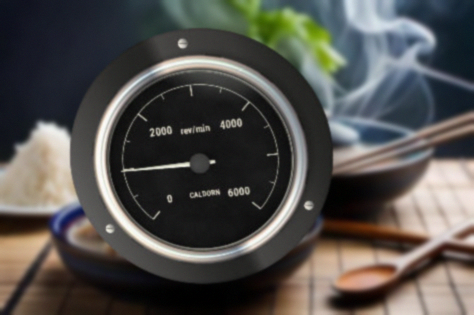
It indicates 1000 rpm
